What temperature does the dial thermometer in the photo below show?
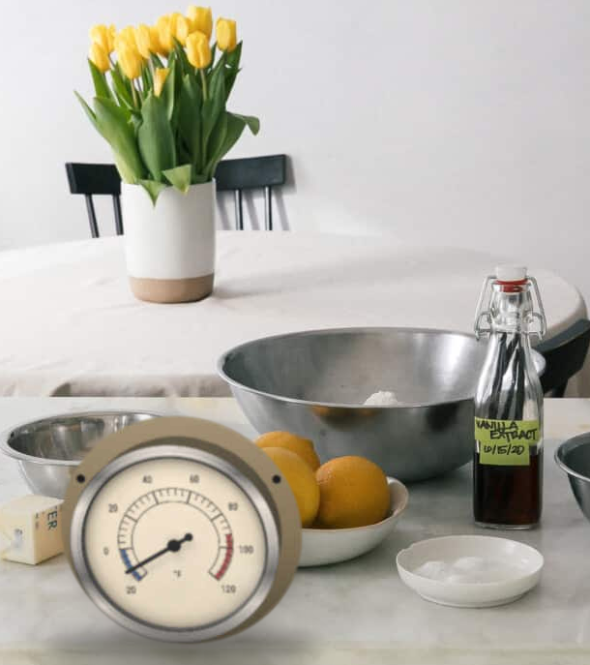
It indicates -12 °F
